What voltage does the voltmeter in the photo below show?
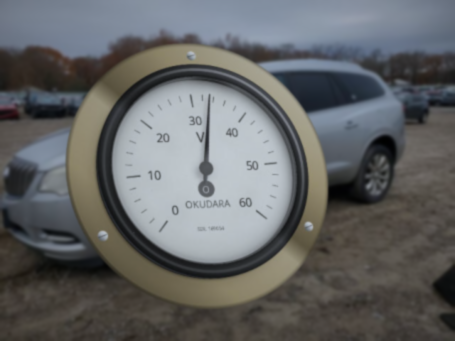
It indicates 33 V
